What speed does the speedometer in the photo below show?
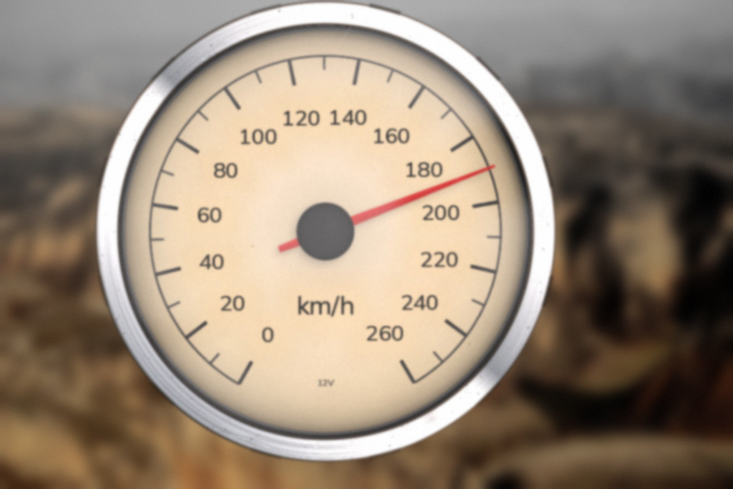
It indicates 190 km/h
